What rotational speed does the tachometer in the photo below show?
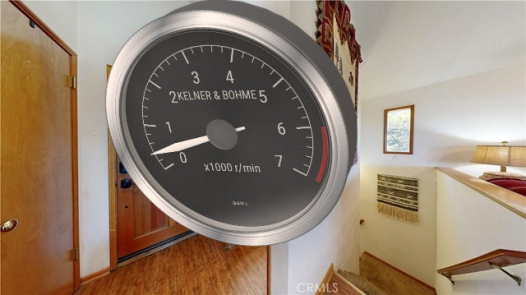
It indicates 400 rpm
